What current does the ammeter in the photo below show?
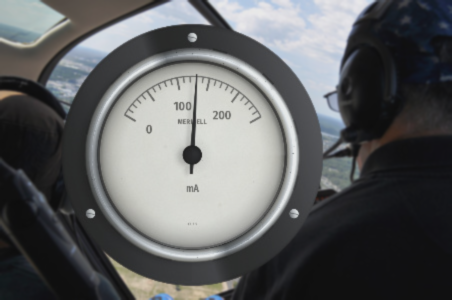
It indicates 130 mA
